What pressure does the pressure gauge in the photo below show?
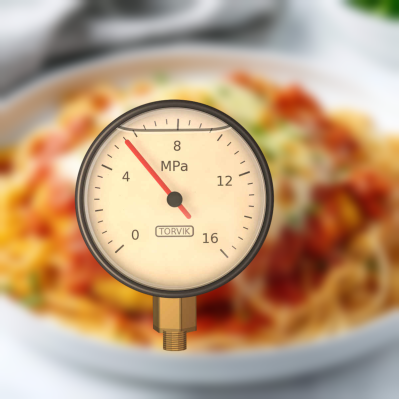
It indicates 5.5 MPa
